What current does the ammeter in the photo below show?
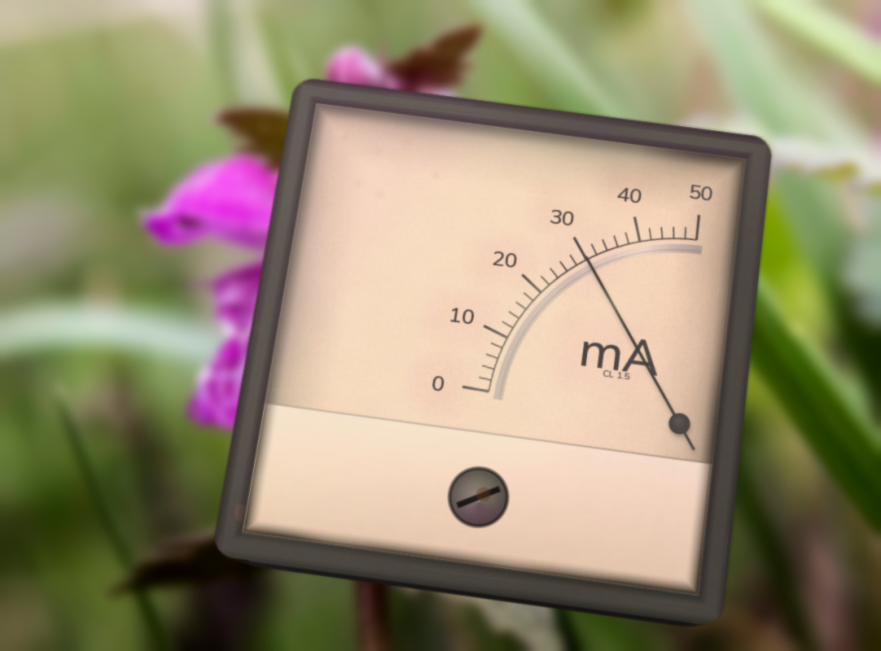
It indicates 30 mA
